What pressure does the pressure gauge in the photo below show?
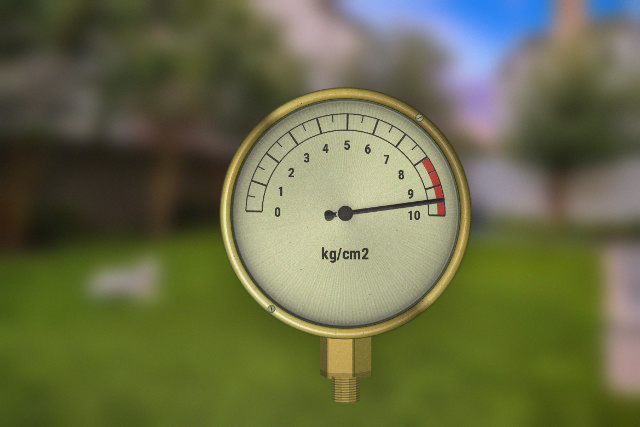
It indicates 9.5 kg/cm²
